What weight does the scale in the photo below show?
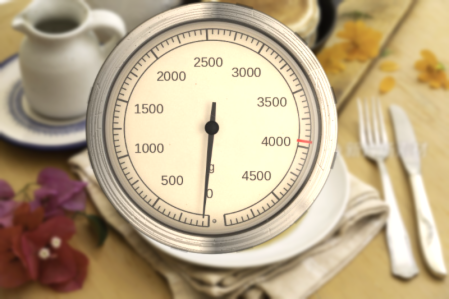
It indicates 50 g
